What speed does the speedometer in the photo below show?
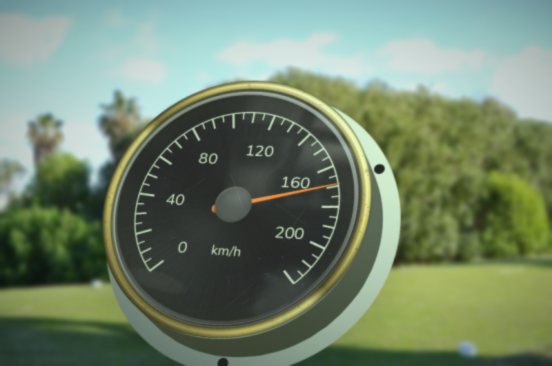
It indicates 170 km/h
